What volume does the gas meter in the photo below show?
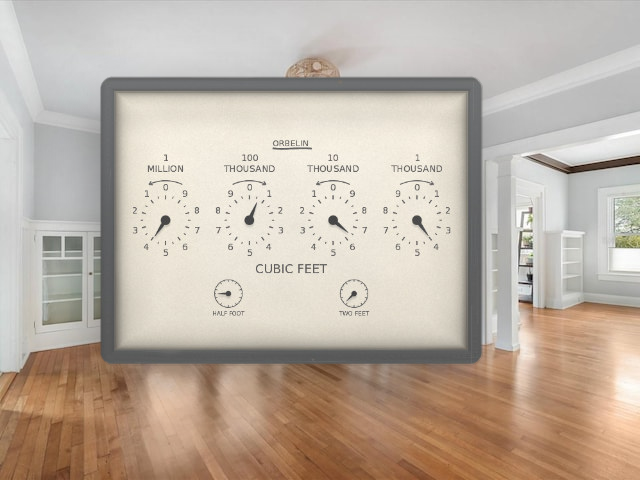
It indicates 406400 ft³
